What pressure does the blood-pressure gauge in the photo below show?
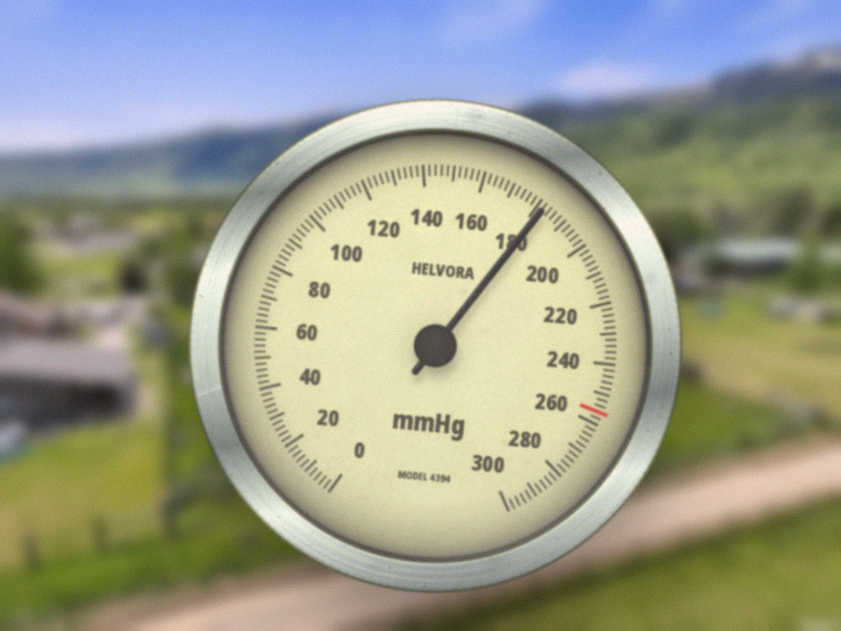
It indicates 182 mmHg
